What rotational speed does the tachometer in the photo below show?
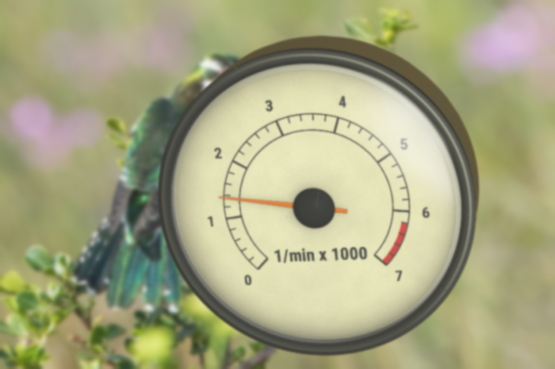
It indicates 1400 rpm
